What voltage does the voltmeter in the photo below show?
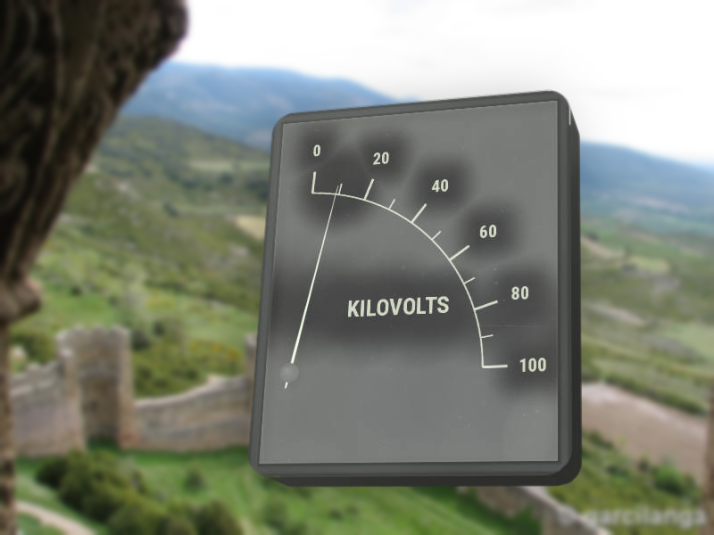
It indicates 10 kV
